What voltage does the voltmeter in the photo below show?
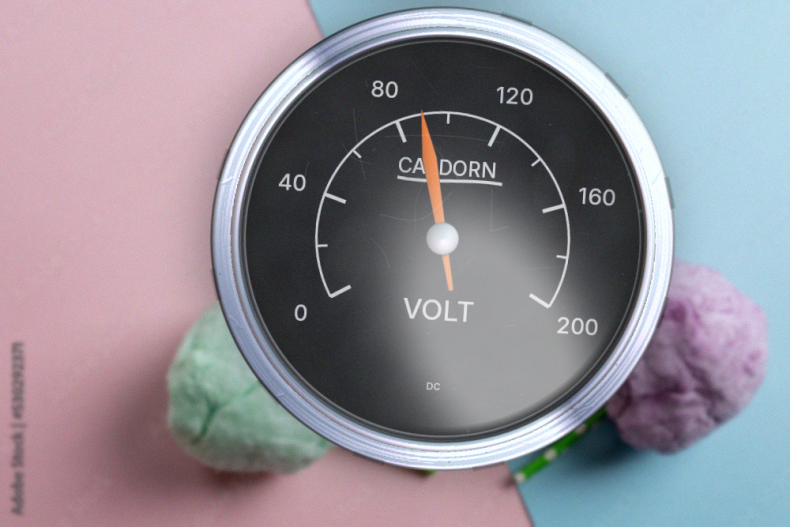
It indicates 90 V
